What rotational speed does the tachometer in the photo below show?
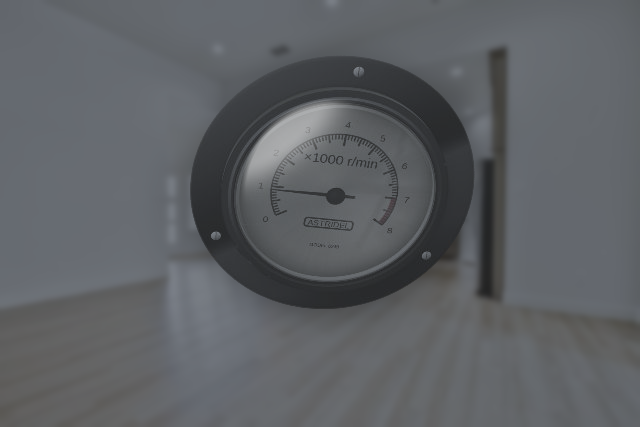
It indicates 1000 rpm
